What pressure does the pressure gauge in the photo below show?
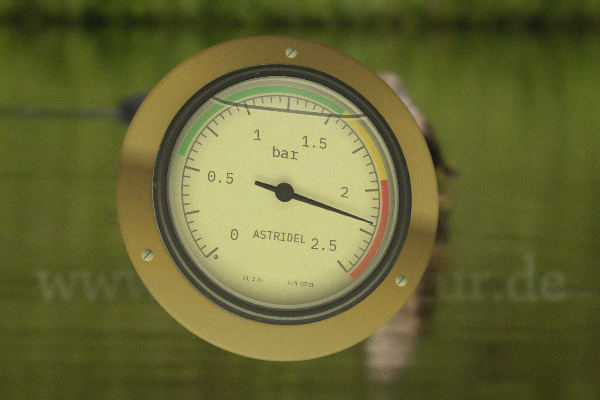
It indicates 2.2 bar
